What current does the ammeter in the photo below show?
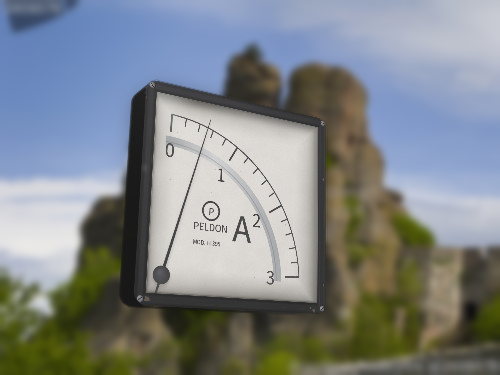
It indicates 0.5 A
